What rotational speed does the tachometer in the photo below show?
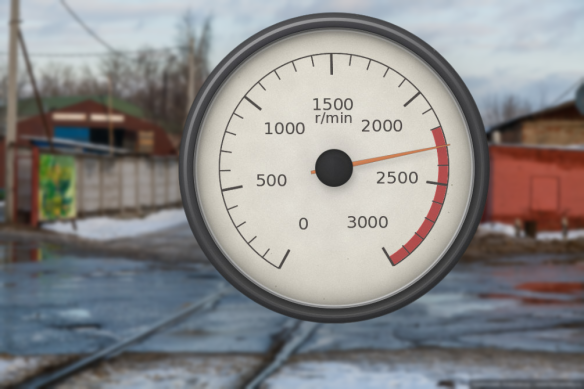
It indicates 2300 rpm
